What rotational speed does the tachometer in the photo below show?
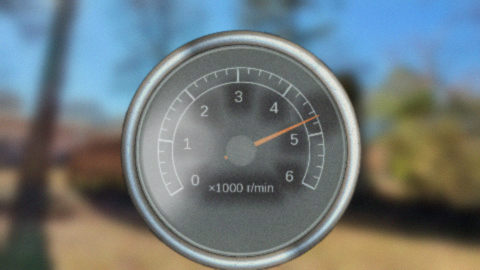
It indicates 4700 rpm
